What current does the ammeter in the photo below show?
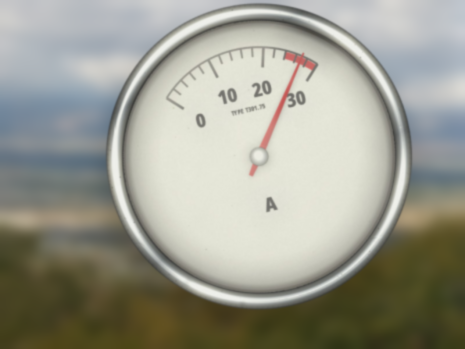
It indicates 27 A
